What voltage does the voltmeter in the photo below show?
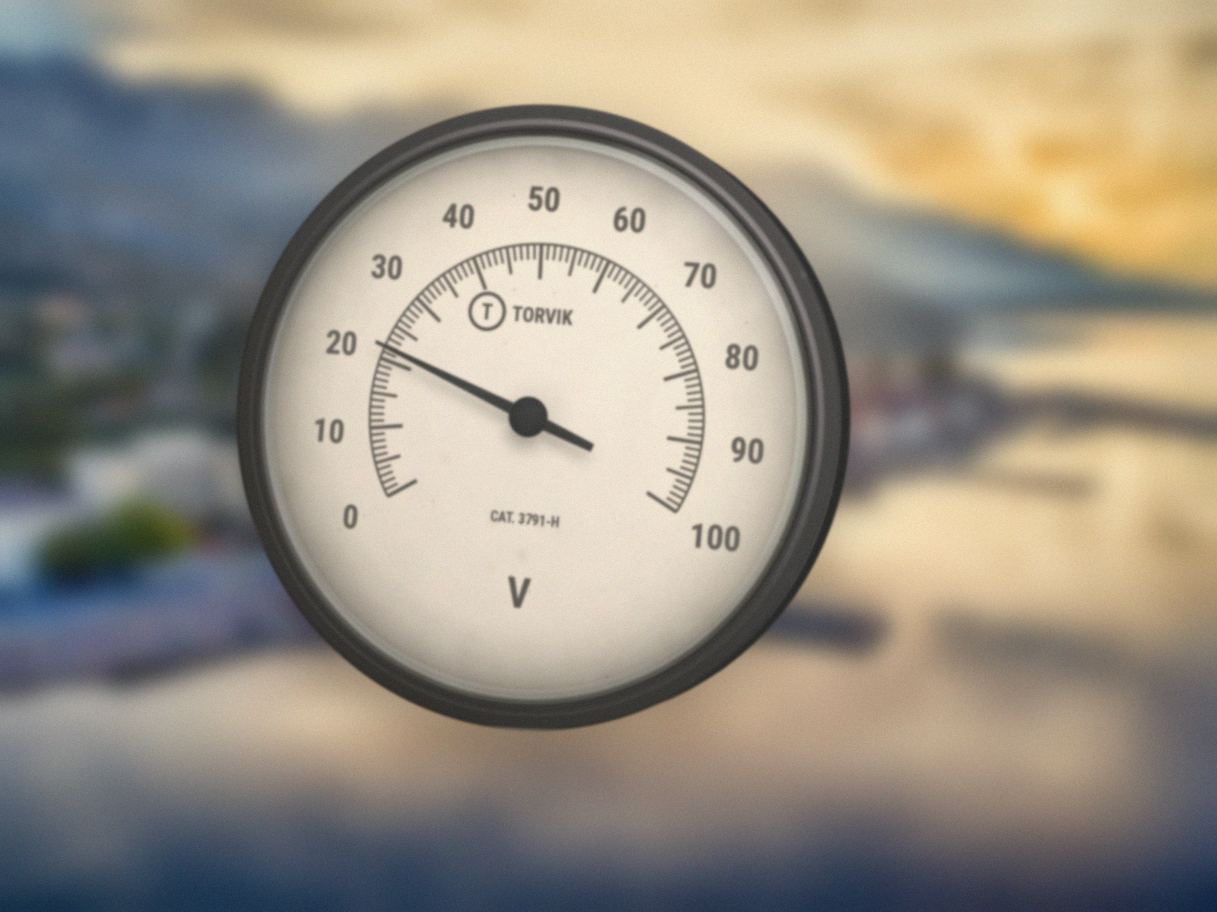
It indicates 22 V
